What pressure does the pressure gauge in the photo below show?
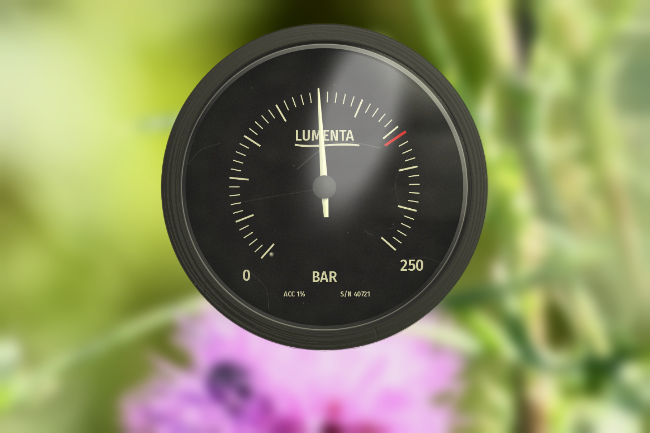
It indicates 125 bar
